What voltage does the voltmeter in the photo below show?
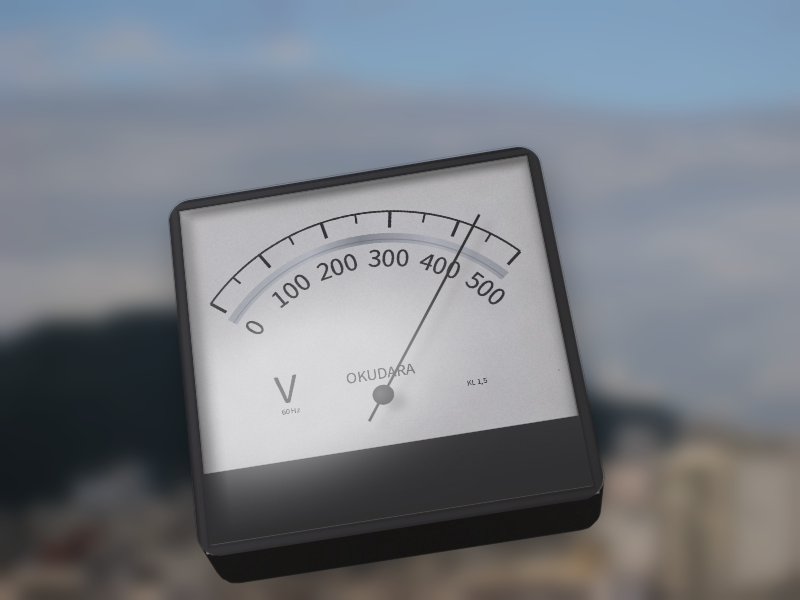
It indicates 425 V
